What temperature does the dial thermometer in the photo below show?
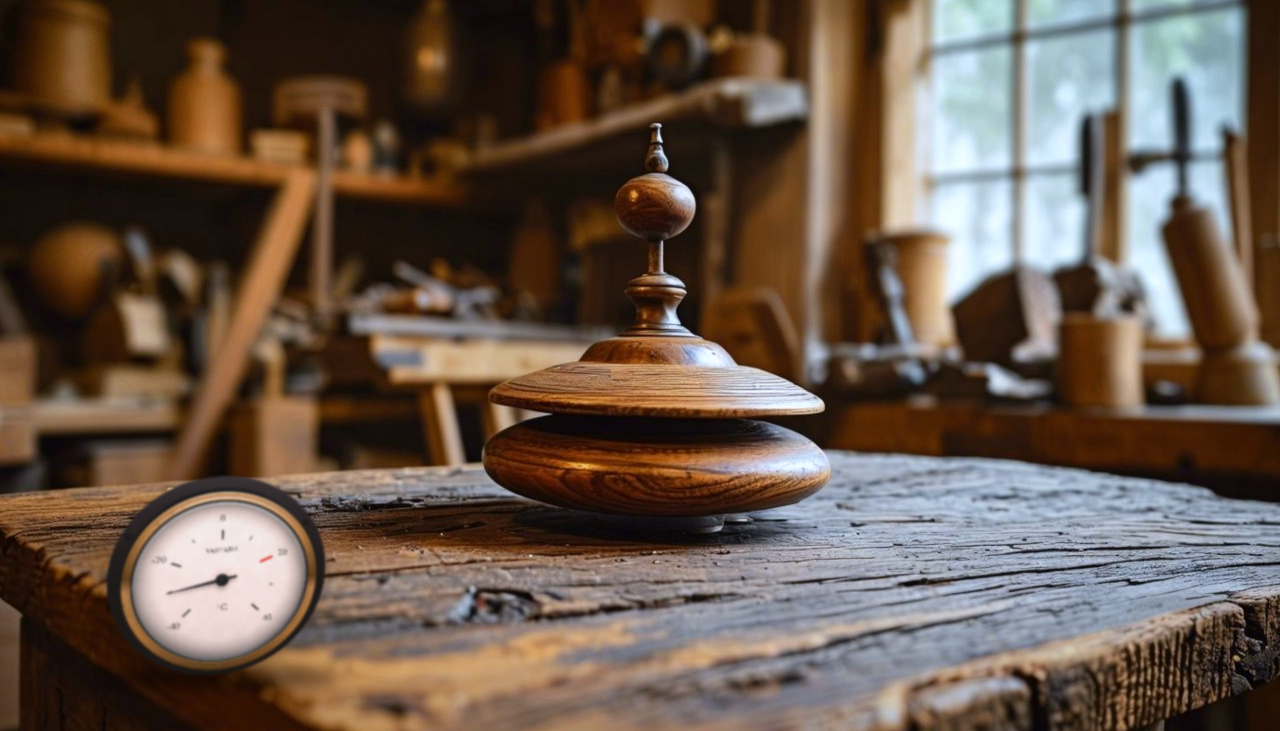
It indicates -30 °C
